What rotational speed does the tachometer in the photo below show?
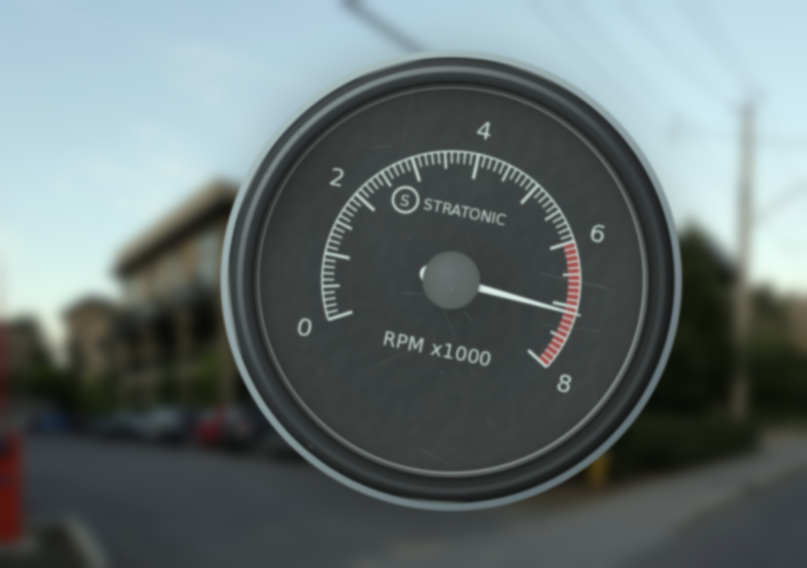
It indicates 7100 rpm
